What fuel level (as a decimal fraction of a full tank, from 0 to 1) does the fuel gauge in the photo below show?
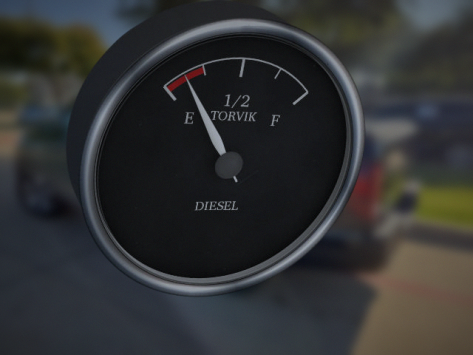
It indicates 0.125
